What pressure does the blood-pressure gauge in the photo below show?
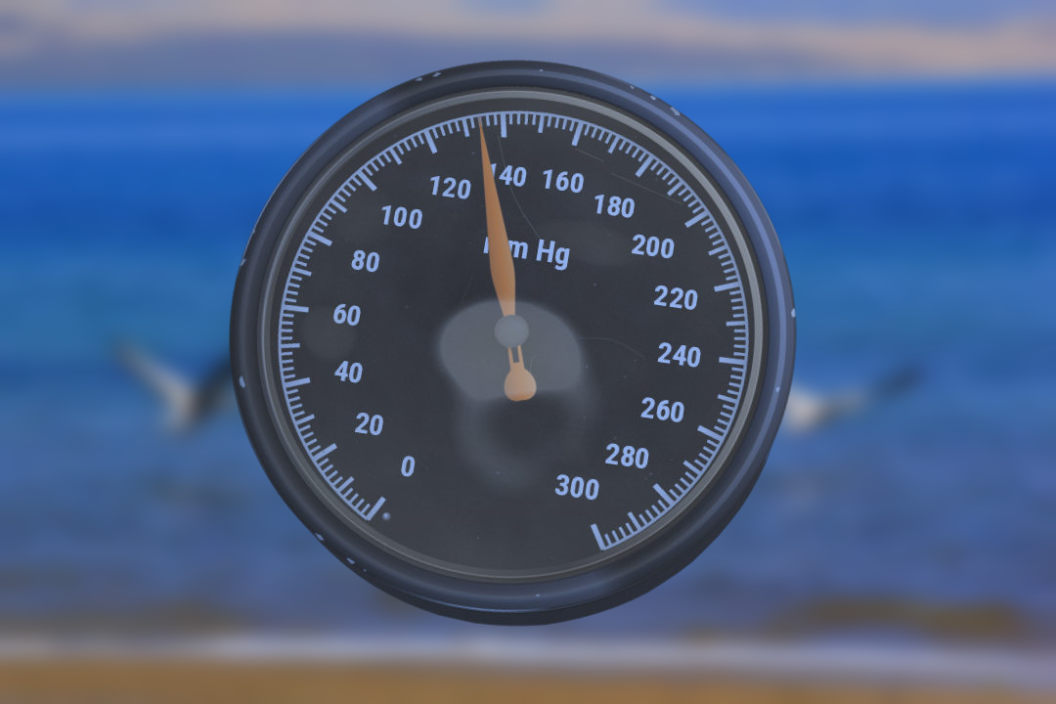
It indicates 134 mmHg
